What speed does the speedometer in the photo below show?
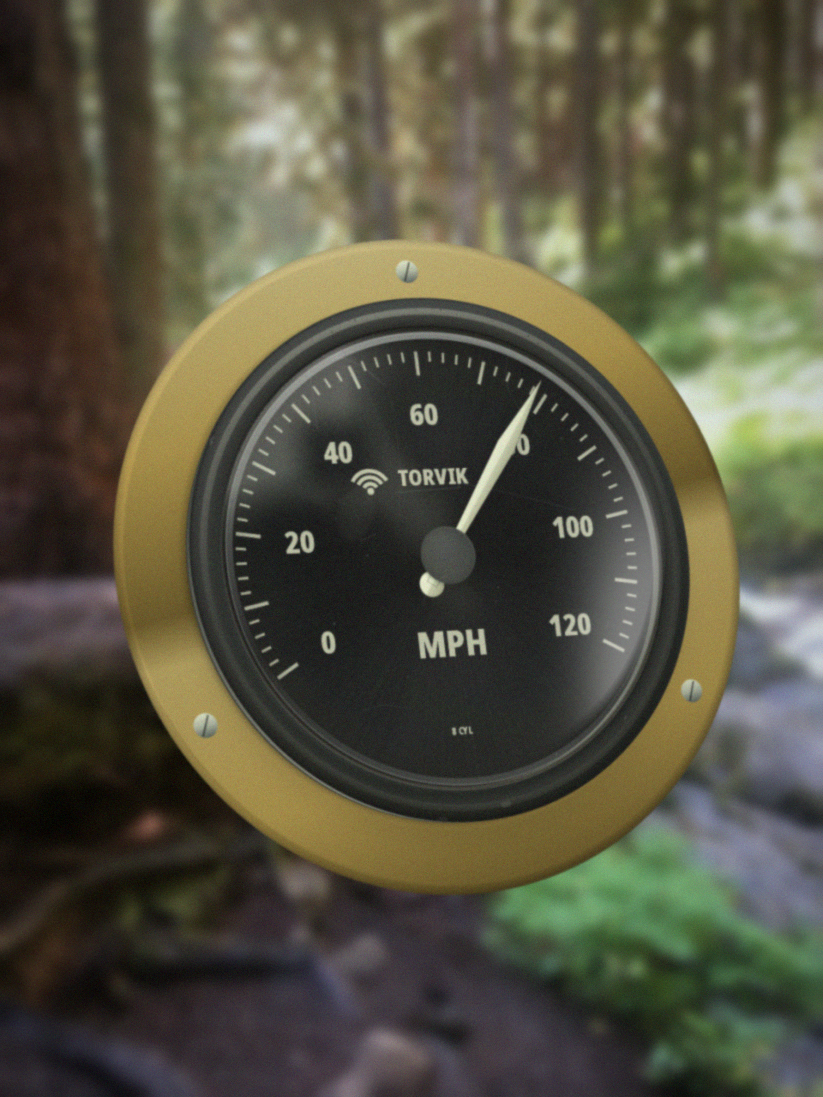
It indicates 78 mph
